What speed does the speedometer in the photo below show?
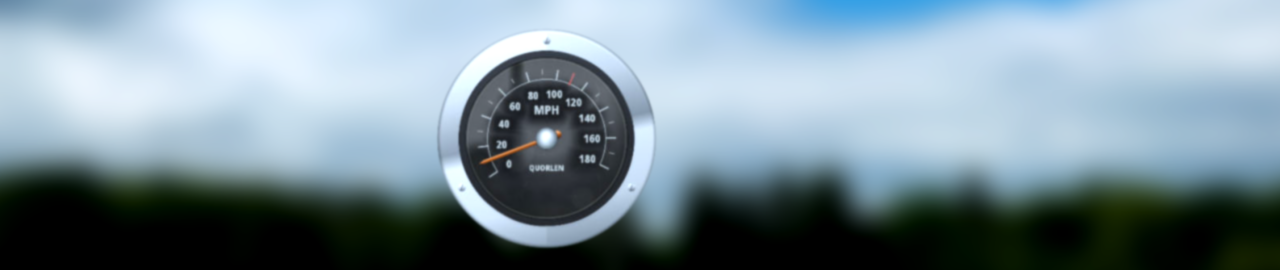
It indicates 10 mph
